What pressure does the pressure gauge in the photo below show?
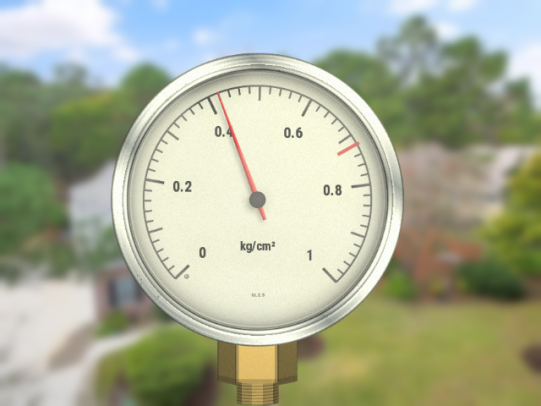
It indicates 0.42 kg/cm²
